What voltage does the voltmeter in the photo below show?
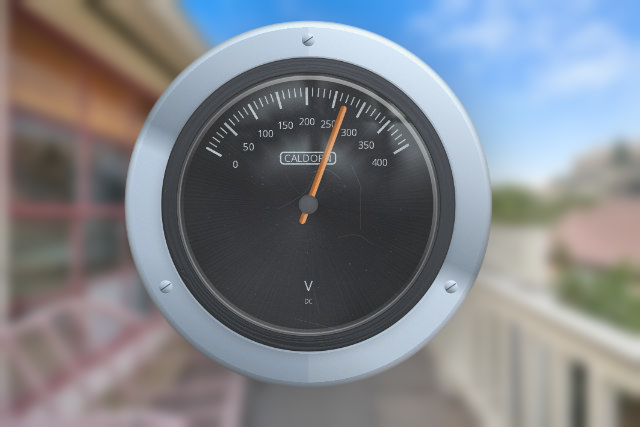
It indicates 270 V
